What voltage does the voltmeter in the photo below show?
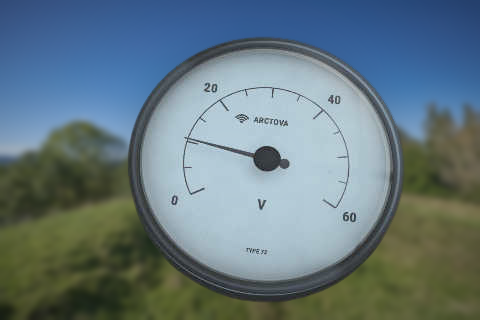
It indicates 10 V
